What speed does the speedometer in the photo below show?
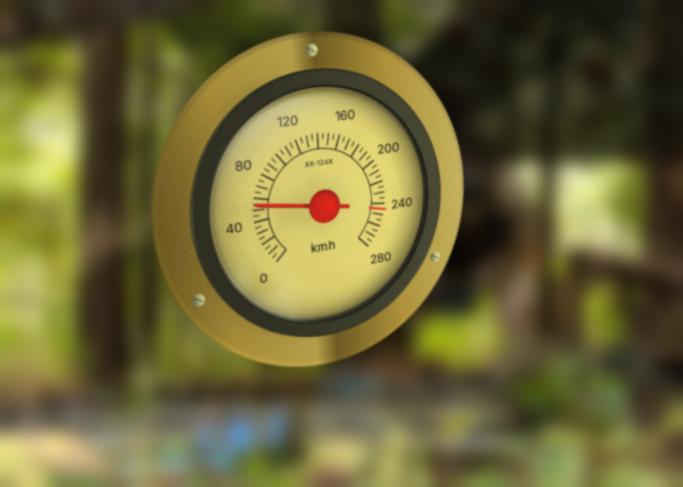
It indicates 55 km/h
